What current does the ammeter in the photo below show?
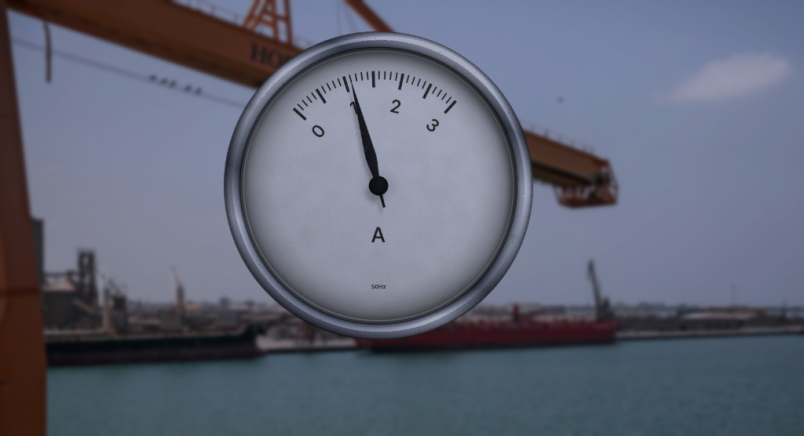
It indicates 1.1 A
